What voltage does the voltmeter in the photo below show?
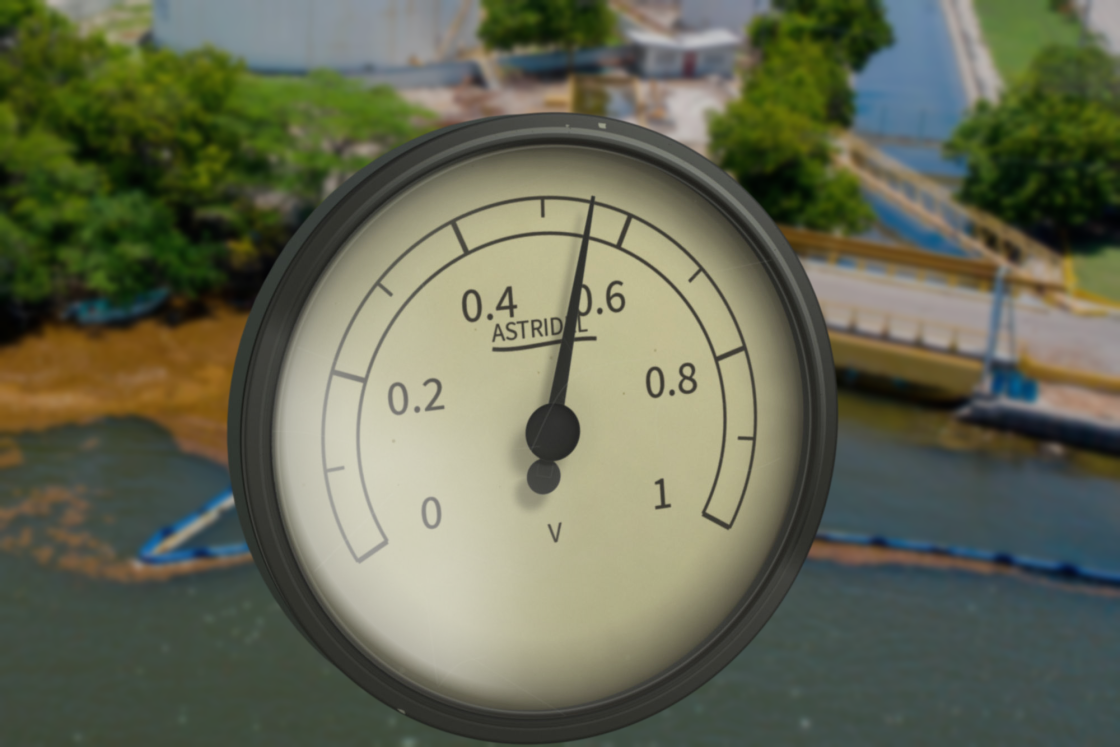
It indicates 0.55 V
